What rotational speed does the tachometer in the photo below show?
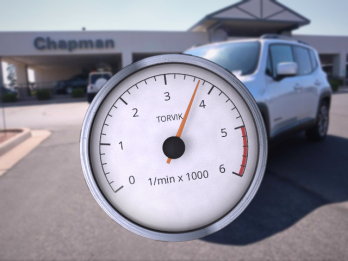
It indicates 3700 rpm
